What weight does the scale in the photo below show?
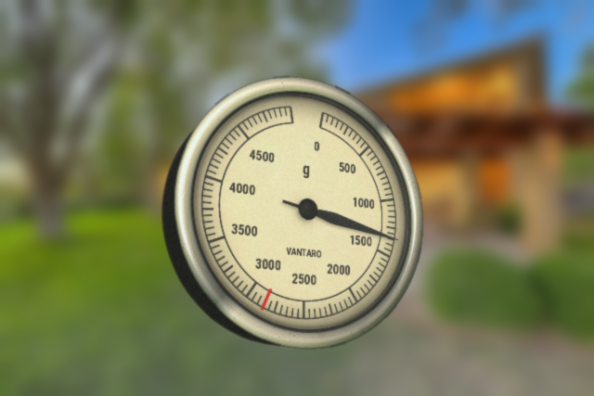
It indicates 1350 g
